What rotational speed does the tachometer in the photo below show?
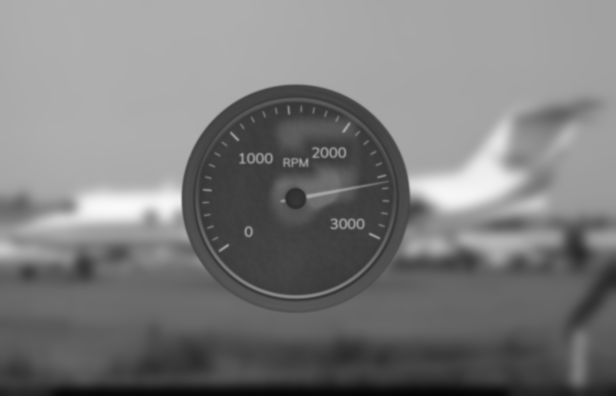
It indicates 2550 rpm
